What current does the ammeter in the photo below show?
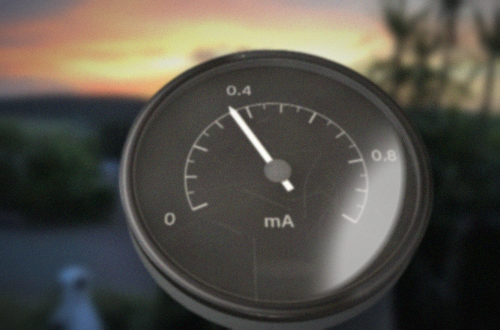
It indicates 0.35 mA
